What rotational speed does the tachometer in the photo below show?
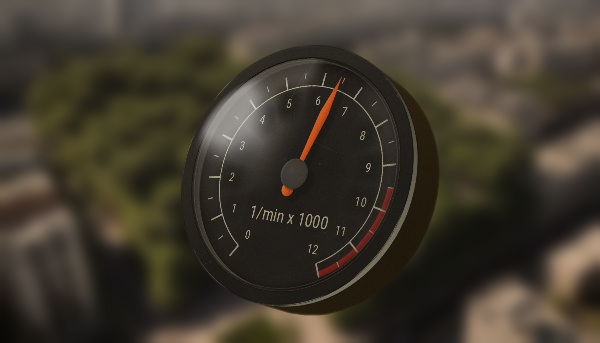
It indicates 6500 rpm
